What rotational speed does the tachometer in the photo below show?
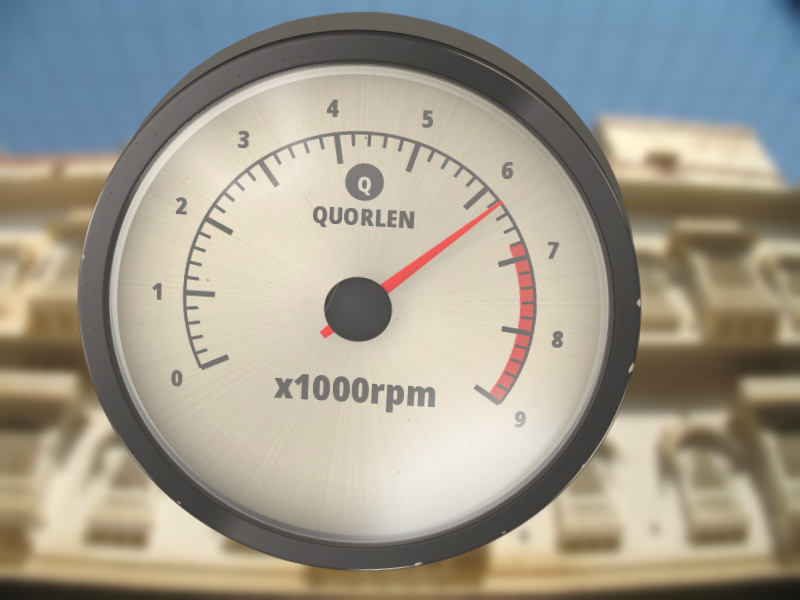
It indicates 6200 rpm
